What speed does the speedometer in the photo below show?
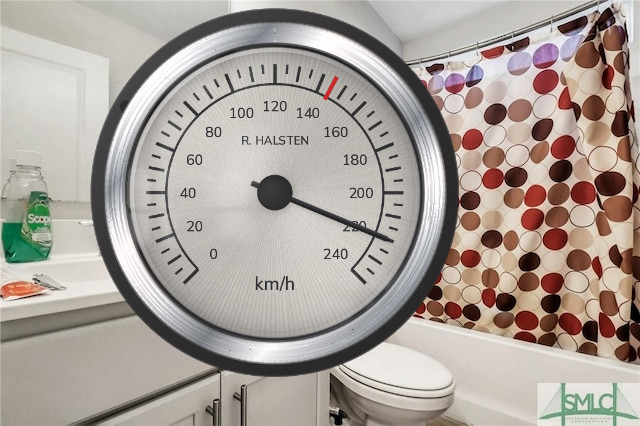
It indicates 220 km/h
